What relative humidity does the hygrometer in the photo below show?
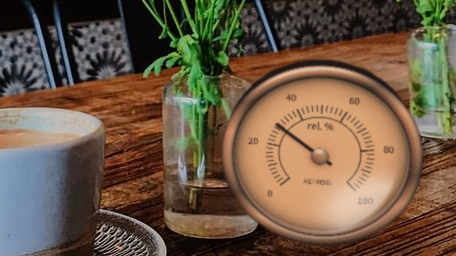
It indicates 30 %
